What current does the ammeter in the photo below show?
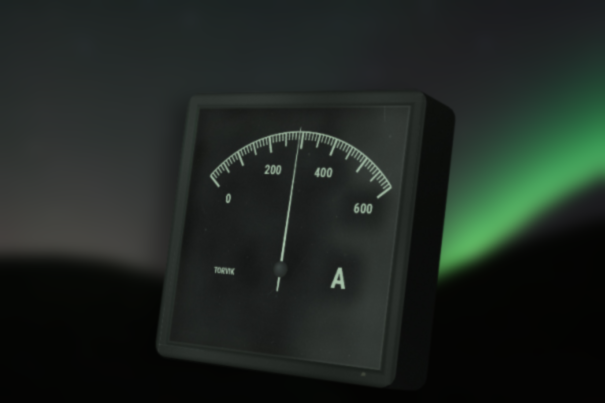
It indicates 300 A
